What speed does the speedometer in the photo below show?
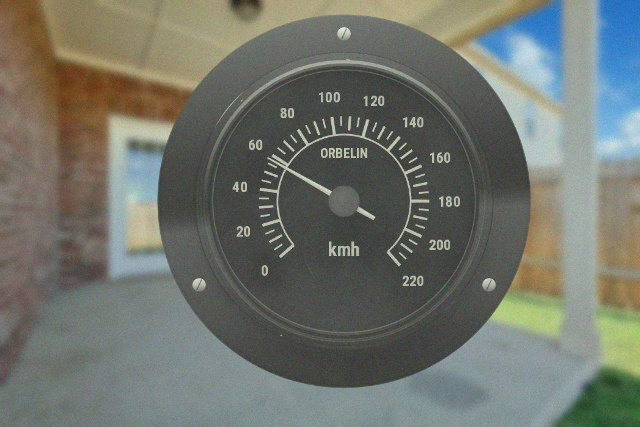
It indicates 57.5 km/h
